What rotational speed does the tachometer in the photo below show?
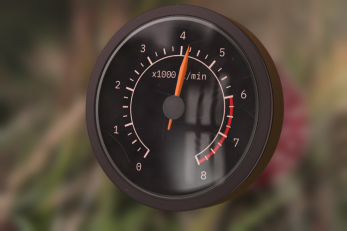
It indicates 4250 rpm
